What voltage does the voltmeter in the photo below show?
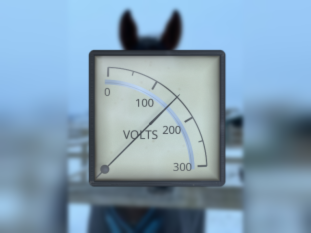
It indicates 150 V
